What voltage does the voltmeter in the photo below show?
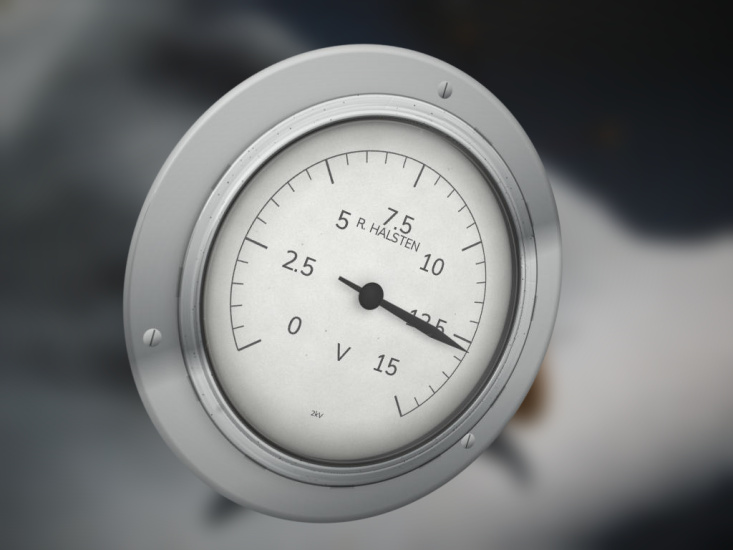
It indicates 12.75 V
